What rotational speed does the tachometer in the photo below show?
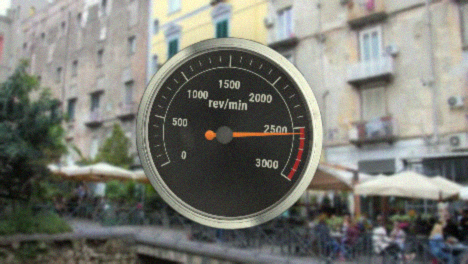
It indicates 2550 rpm
